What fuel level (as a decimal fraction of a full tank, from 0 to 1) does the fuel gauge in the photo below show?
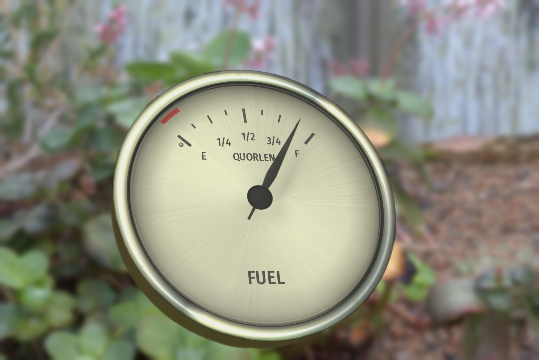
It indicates 0.875
